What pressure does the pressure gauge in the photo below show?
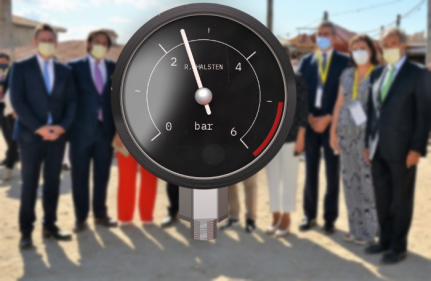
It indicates 2.5 bar
